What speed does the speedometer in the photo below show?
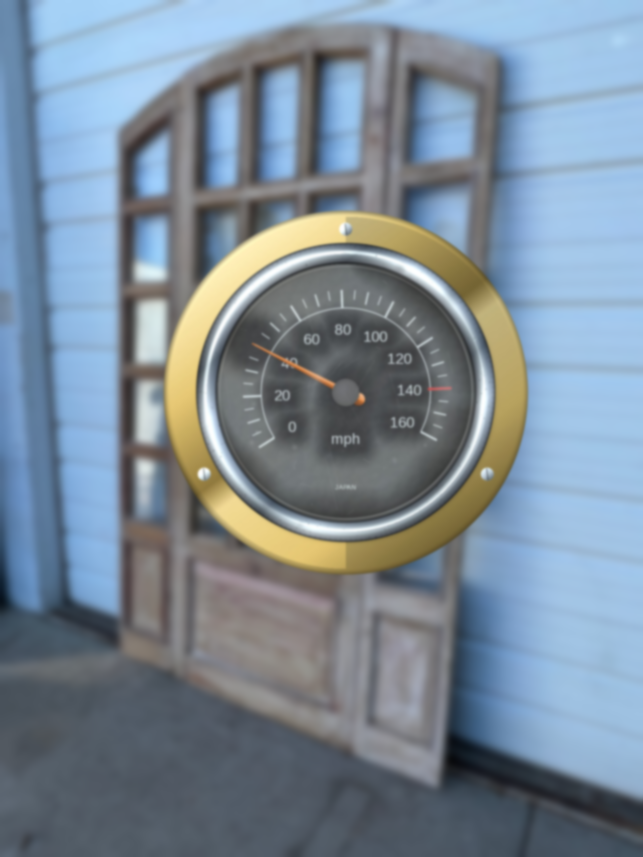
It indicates 40 mph
